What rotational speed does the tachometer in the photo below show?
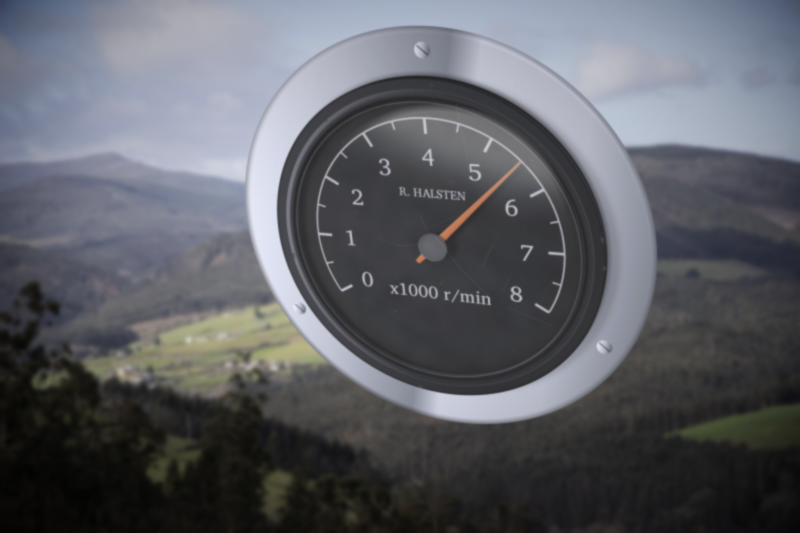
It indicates 5500 rpm
